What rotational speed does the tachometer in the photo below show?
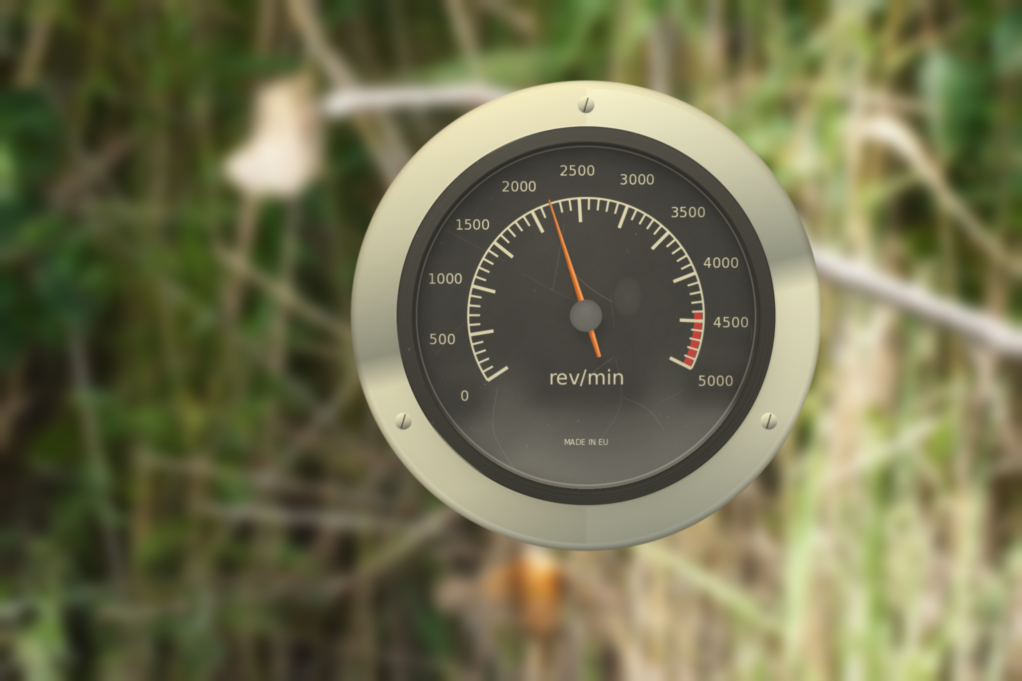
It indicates 2200 rpm
